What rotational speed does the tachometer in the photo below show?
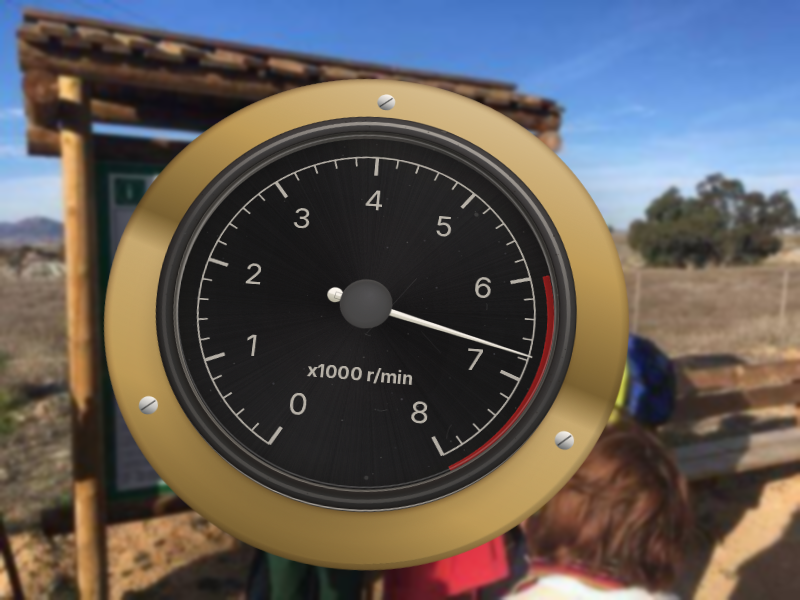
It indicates 6800 rpm
